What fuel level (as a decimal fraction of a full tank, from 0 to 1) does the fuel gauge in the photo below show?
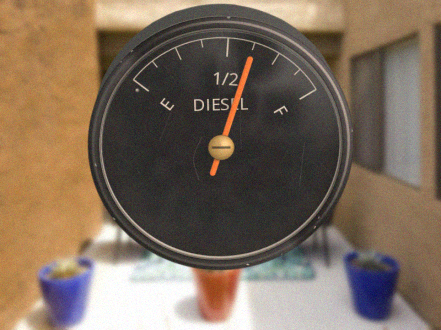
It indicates 0.625
